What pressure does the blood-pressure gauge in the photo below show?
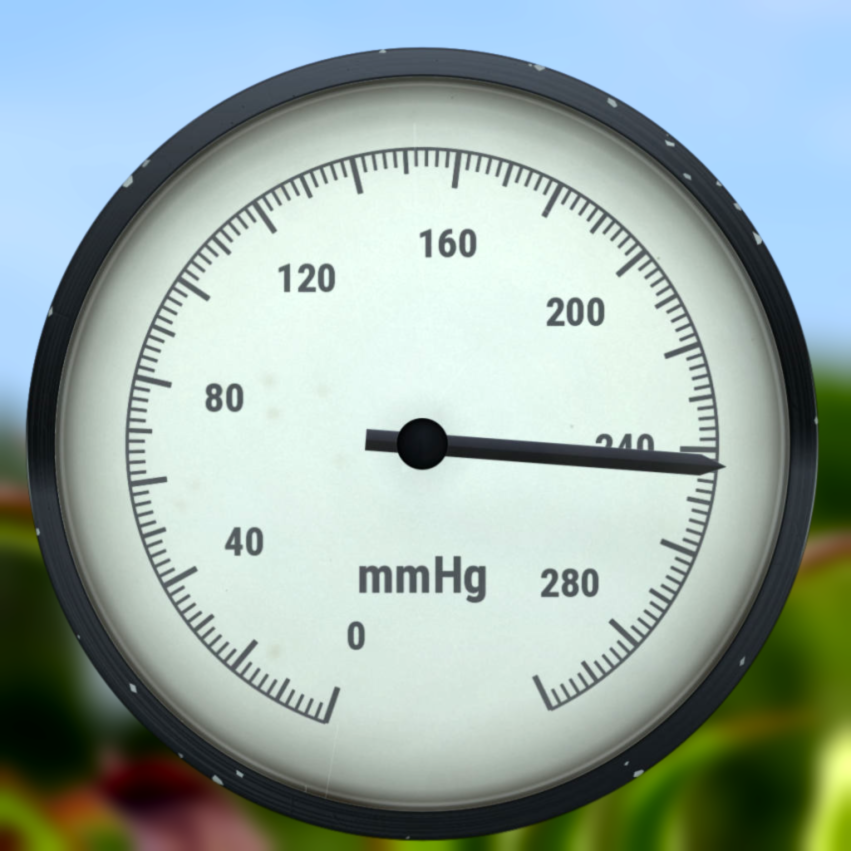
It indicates 243 mmHg
